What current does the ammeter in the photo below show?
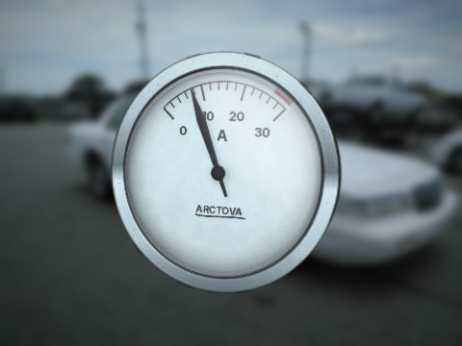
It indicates 8 A
